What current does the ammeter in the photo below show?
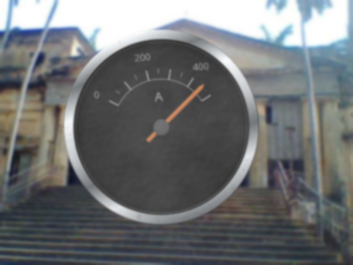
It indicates 450 A
